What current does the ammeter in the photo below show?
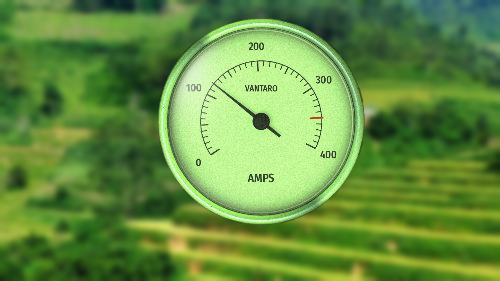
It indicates 120 A
